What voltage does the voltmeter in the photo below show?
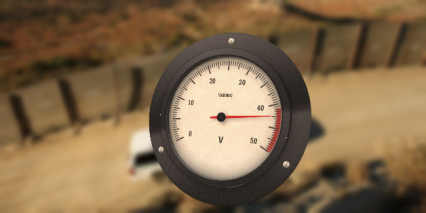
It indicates 42.5 V
